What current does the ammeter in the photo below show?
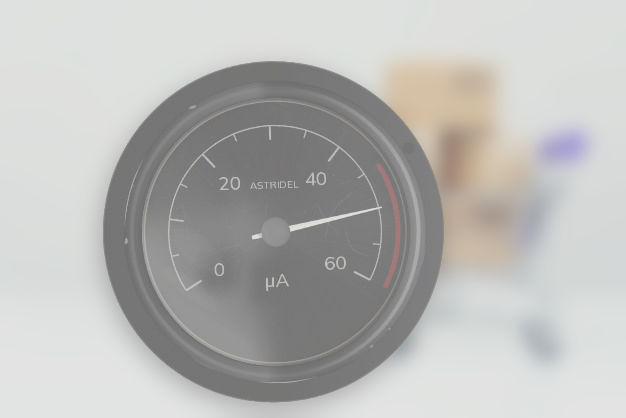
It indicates 50 µA
